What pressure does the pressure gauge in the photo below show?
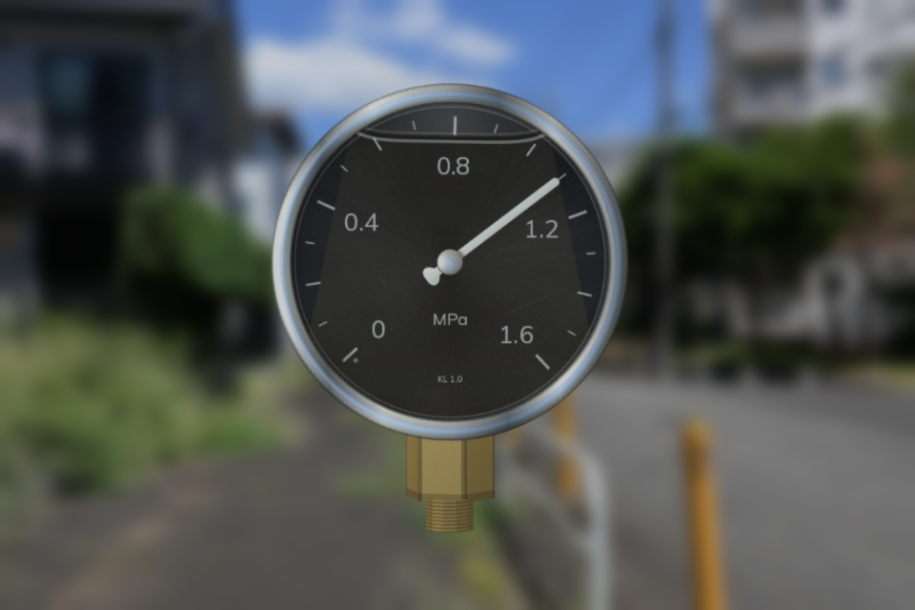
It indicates 1.1 MPa
